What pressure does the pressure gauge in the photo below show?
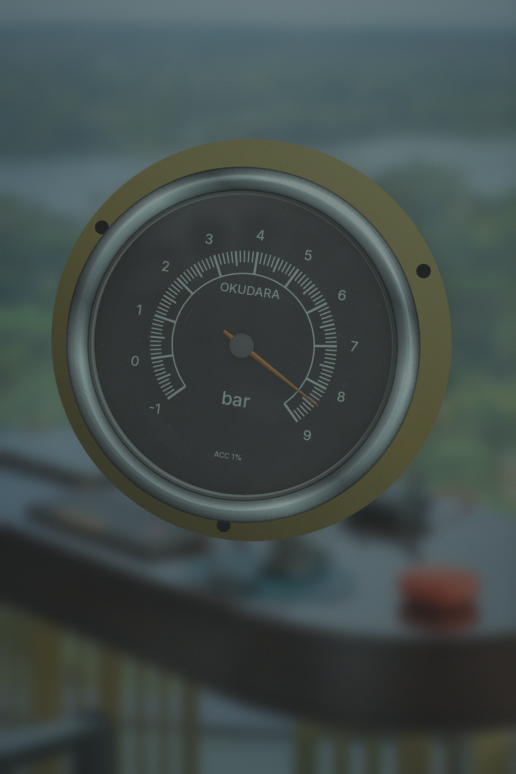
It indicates 8.4 bar
